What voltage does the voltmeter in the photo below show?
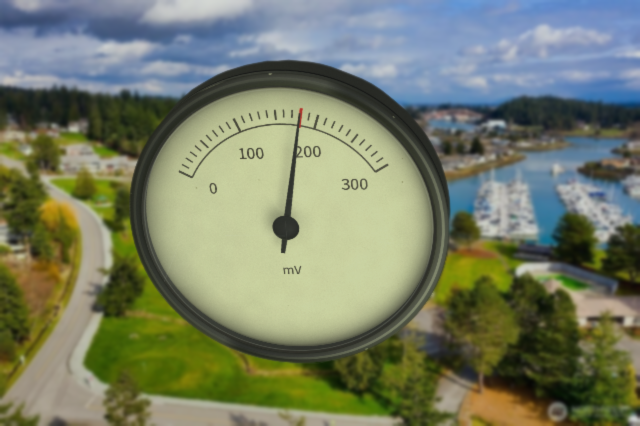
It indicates 180 mV
